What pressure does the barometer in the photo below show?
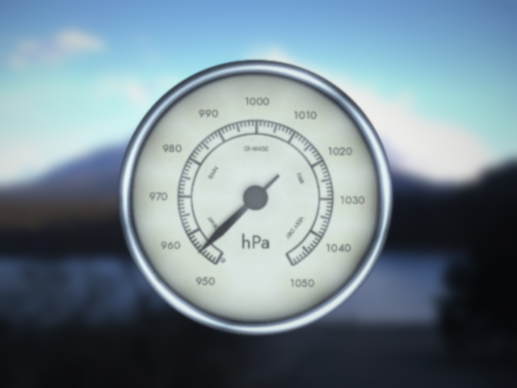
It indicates 955 hPa
